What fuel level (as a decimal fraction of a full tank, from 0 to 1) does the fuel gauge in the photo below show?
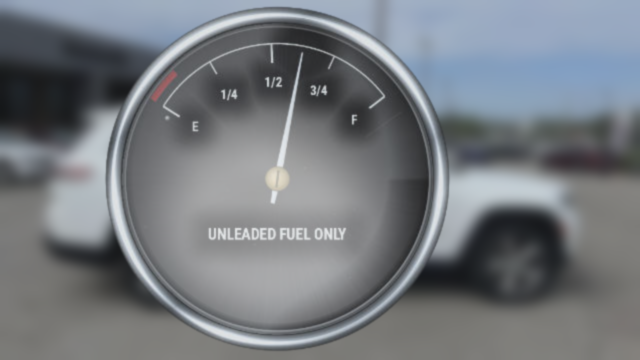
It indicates 0.625
